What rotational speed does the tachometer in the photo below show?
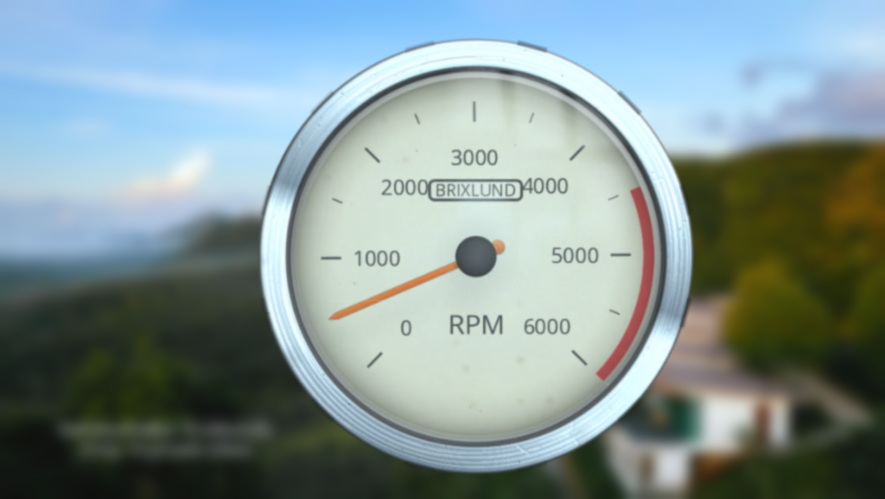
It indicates 500 rpm
